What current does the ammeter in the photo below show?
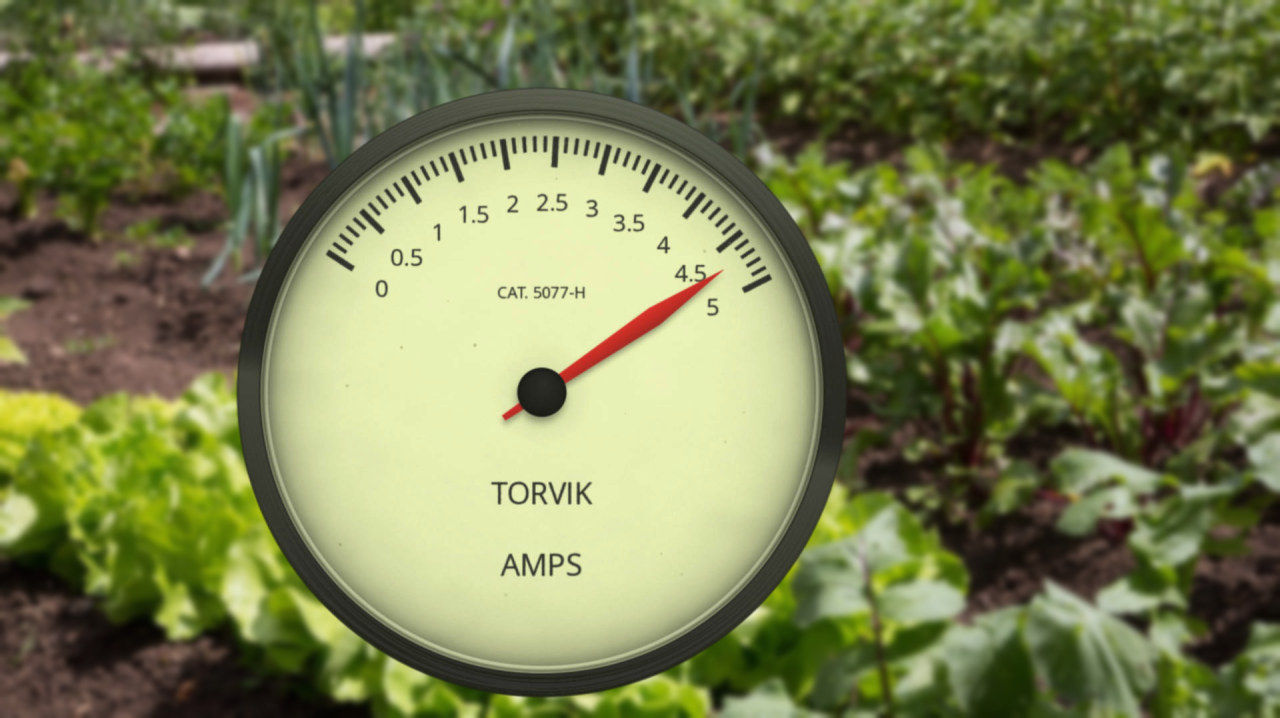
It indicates 4.7 A
